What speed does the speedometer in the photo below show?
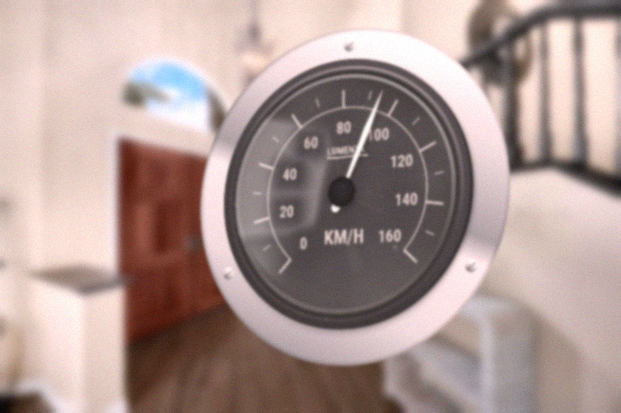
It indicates 95 km/h
